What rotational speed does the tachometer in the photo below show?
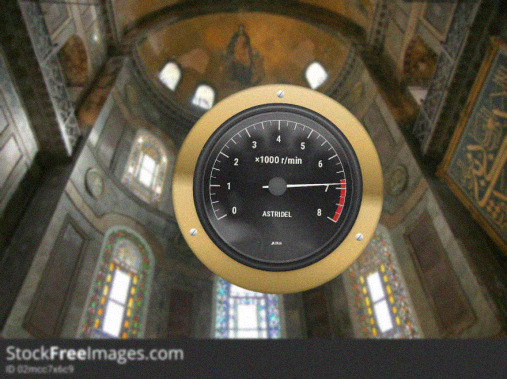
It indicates 6875 rpm
